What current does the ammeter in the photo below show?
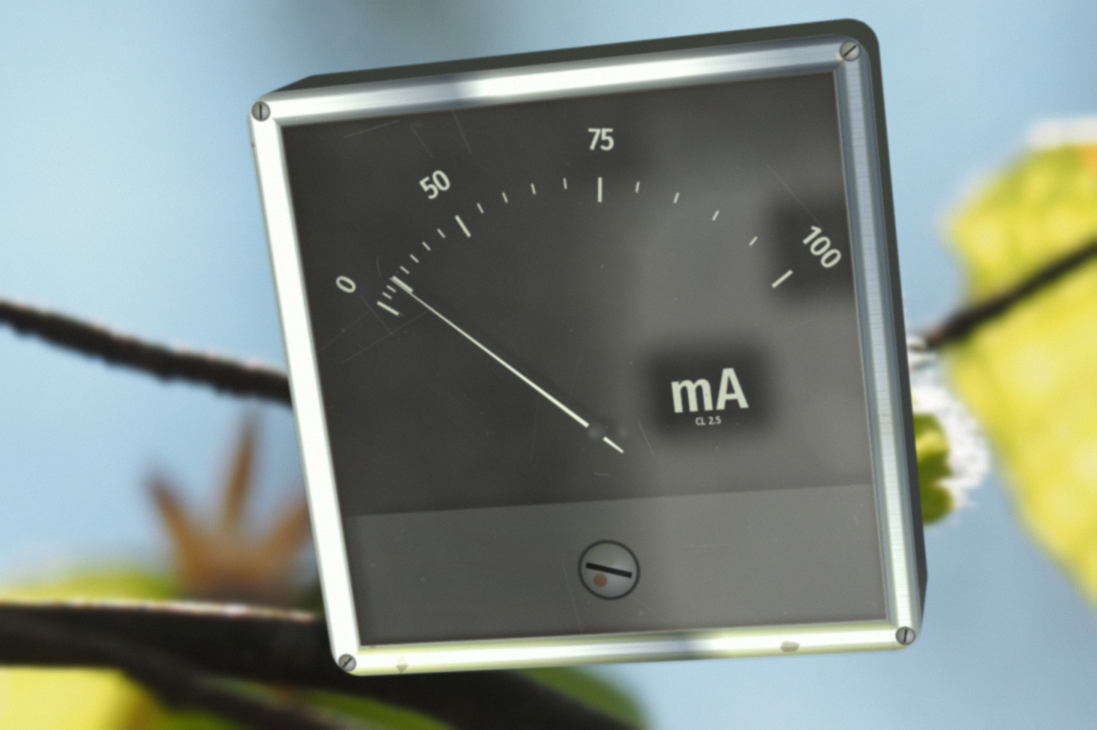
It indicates 25 mA
